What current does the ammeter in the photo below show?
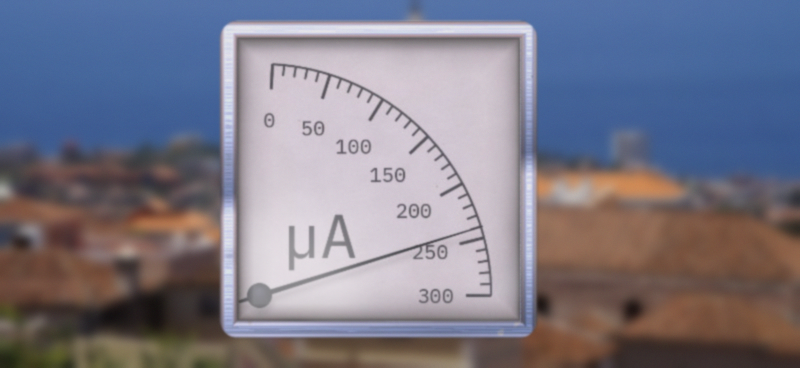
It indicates 240 µA
